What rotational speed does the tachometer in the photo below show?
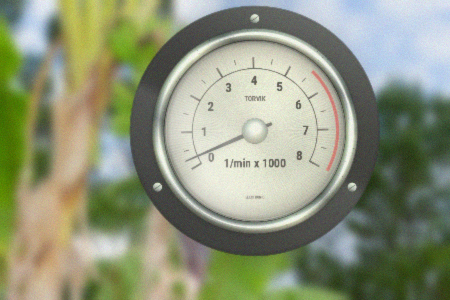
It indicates 250 rpm
